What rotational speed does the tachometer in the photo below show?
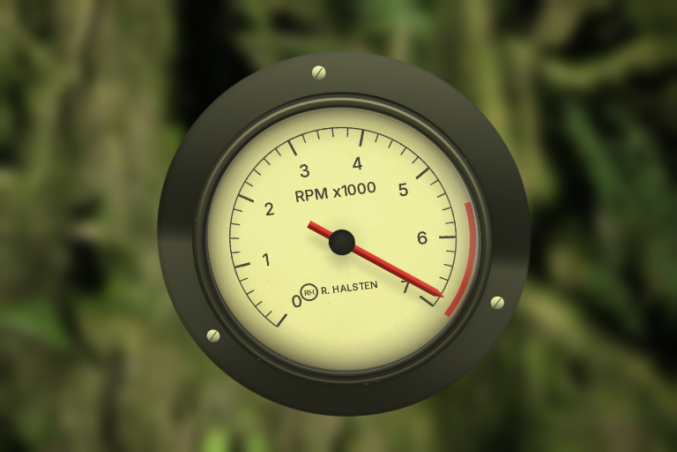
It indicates 6800 rpm
